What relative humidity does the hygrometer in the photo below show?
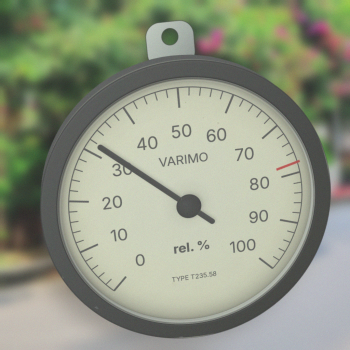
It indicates 32 %
